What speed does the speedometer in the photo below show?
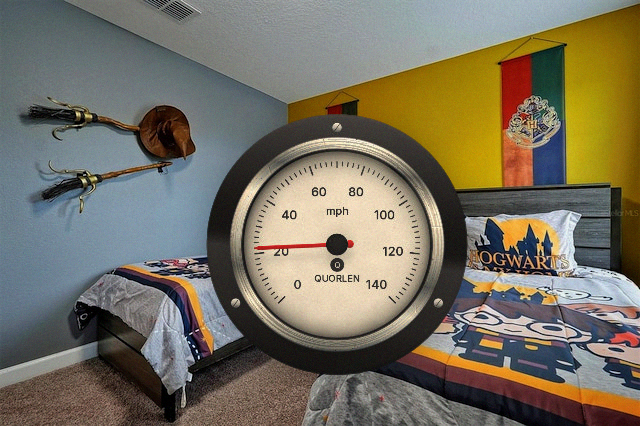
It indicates 22 mph
